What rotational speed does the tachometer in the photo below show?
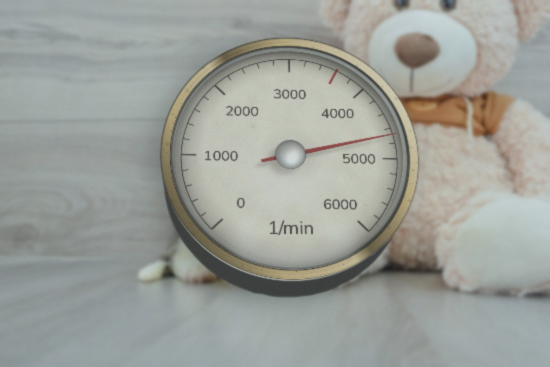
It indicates 4700 rpm
